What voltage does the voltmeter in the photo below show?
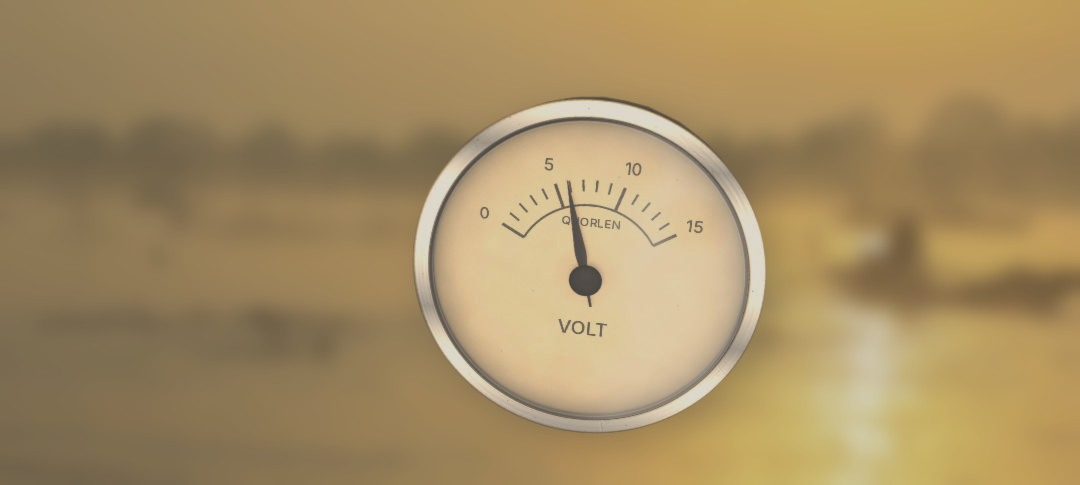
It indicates 6 V
